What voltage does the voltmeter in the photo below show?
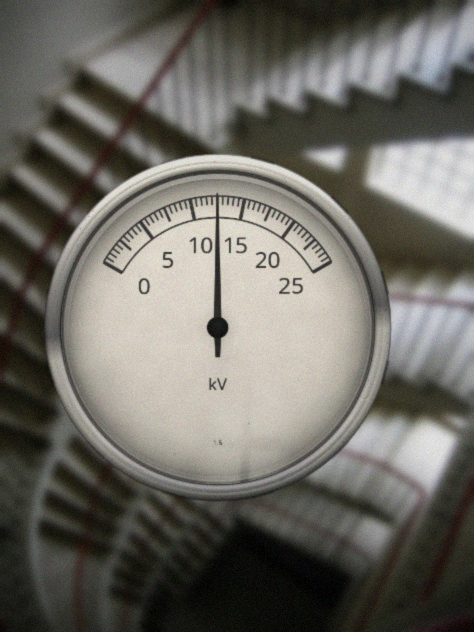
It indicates 12.5 kV
